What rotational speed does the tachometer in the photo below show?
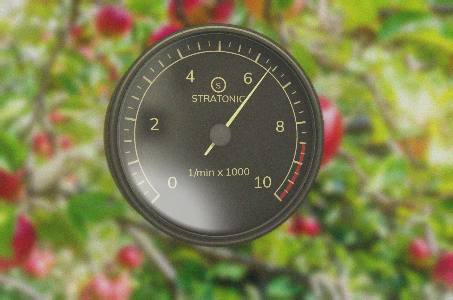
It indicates 6375 rpm
